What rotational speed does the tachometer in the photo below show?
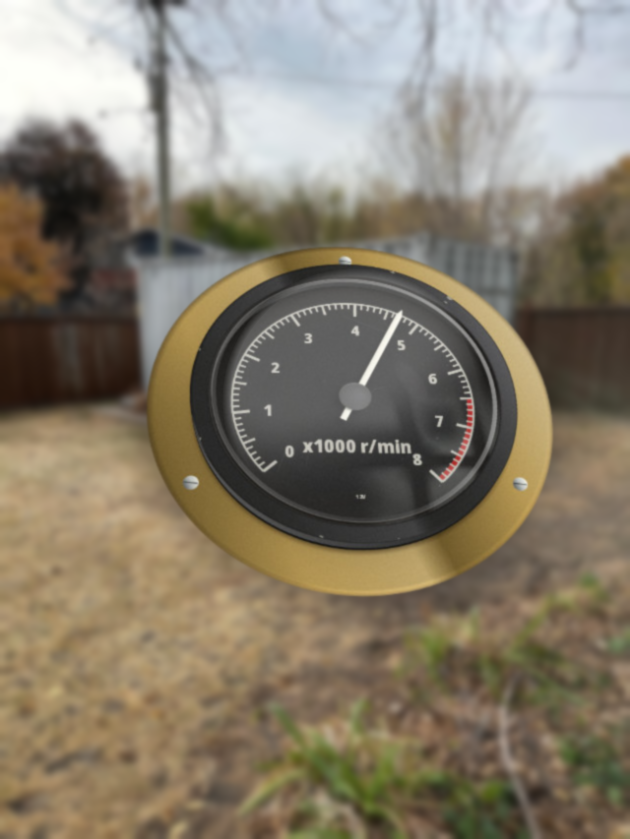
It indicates 4700 rpm
